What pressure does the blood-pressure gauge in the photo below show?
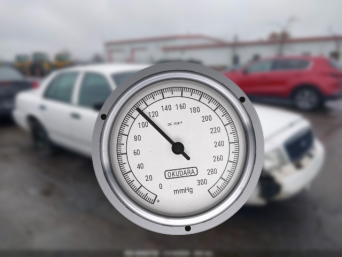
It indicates 110 mmHg
